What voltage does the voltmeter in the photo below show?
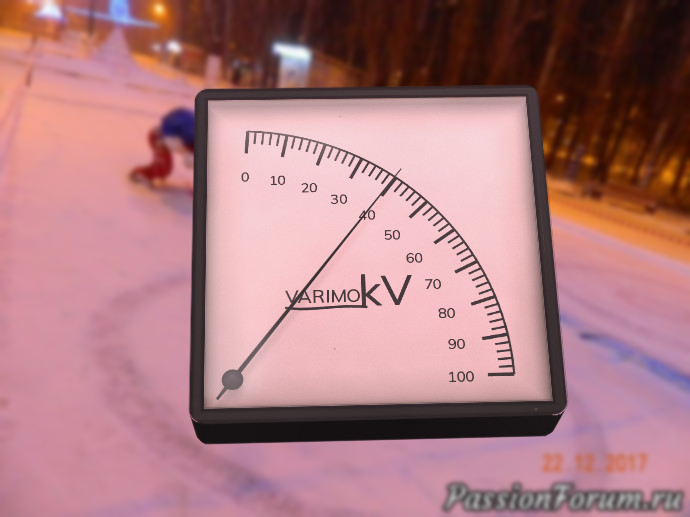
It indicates 40 kV
